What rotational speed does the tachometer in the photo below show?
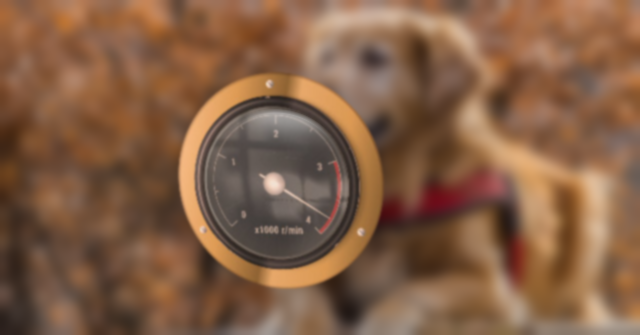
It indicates 3750 rpm
